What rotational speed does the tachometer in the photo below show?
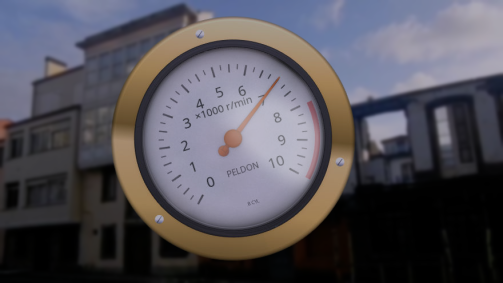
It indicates 7000 rpm
